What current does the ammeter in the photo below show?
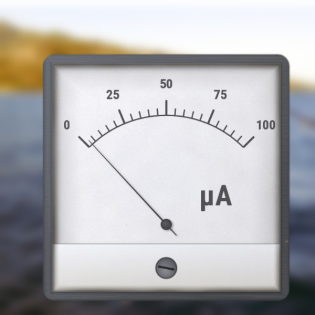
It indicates 2.5 µA
